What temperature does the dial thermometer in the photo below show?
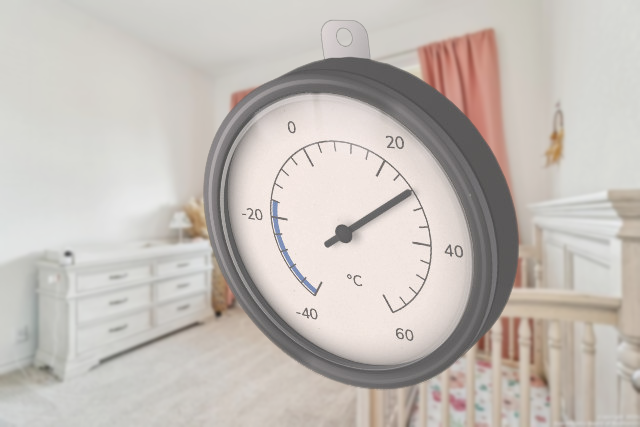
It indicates 28 °C
